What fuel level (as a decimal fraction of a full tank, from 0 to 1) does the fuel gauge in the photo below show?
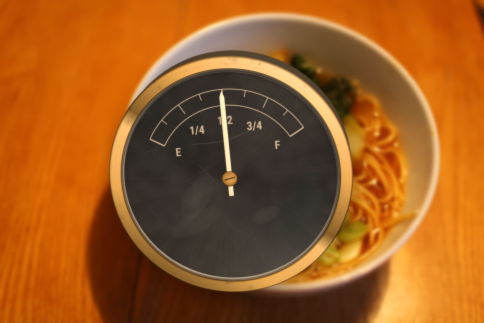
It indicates 0.5
